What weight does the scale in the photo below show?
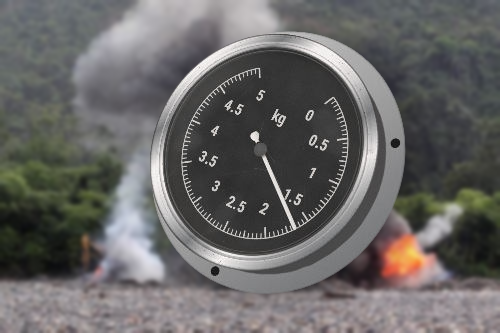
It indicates 1.65 kg
